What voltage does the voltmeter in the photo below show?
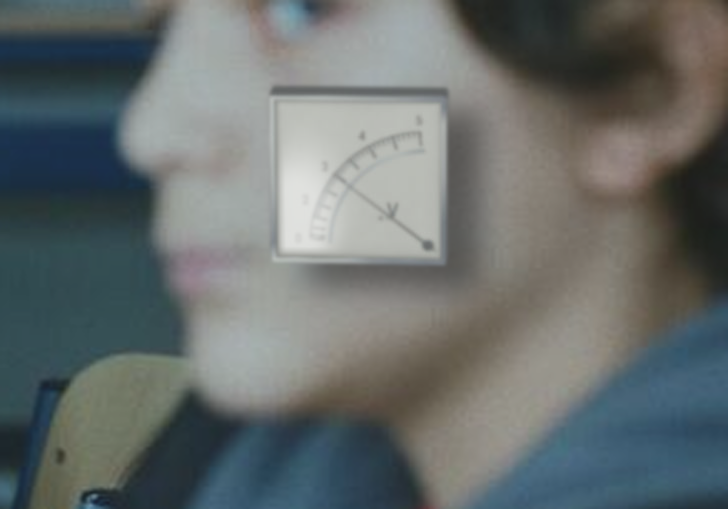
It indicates 3 V
